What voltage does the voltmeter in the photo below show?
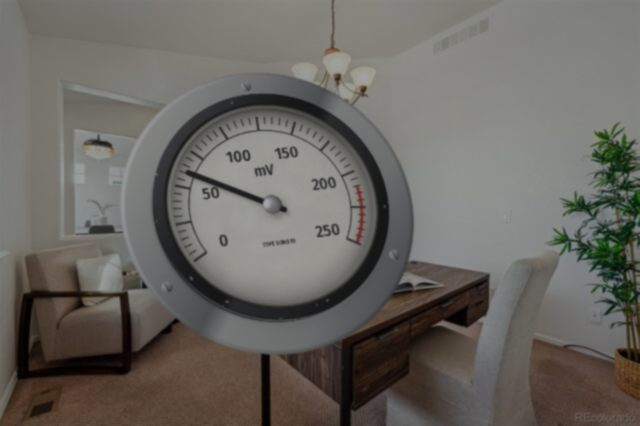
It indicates 60 mV
